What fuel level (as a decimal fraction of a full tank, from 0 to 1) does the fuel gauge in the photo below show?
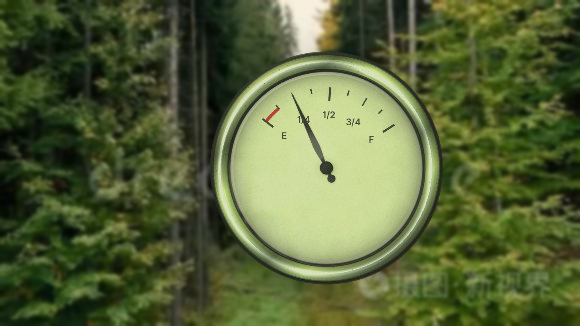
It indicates 0.25
